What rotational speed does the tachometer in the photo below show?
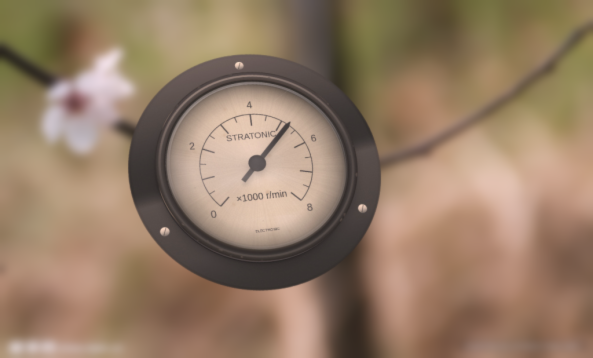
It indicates 5250 rpm
